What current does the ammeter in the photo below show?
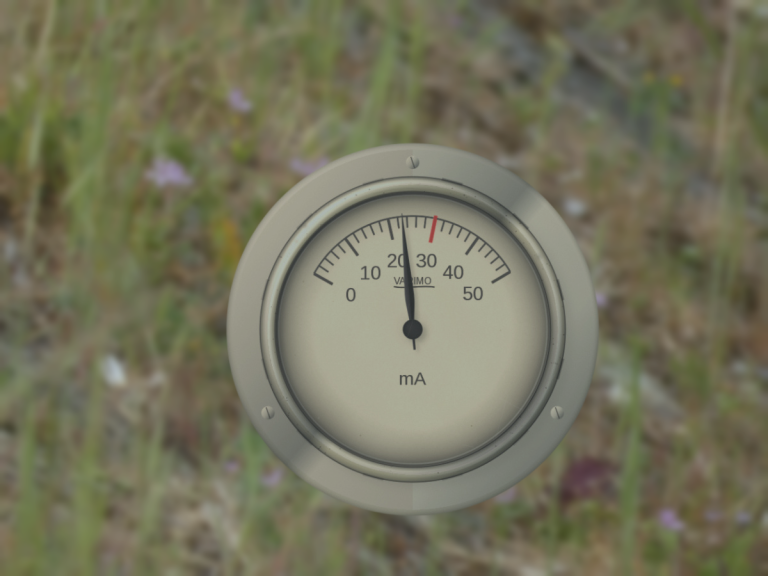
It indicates 23 mA
